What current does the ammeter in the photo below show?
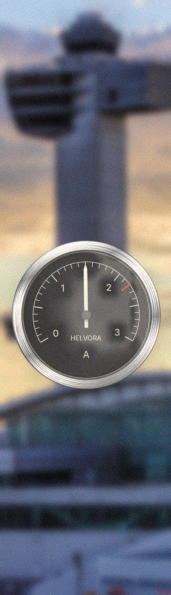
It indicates 1.5 A
